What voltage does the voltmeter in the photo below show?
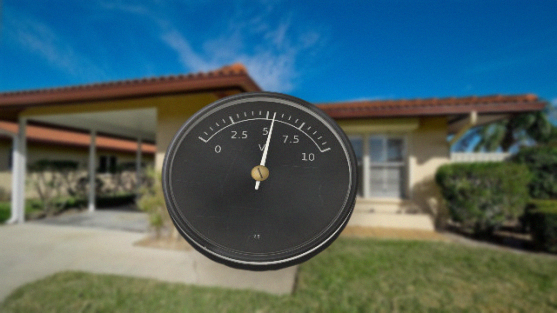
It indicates 5.5 V
